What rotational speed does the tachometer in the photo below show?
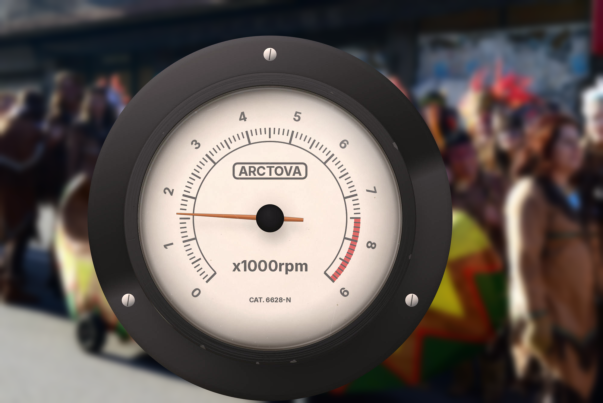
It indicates 1600 rpm
